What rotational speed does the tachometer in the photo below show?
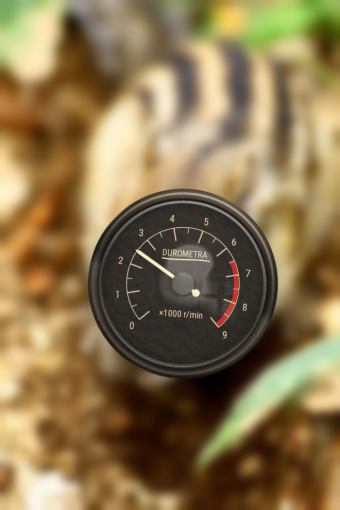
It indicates 2500 rpm
